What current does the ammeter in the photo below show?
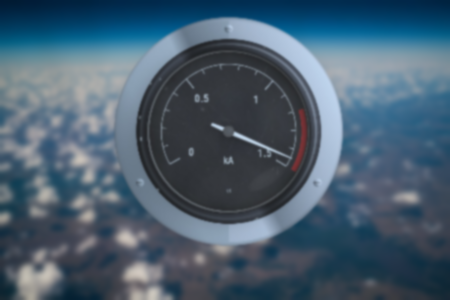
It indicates 1.45 kA
